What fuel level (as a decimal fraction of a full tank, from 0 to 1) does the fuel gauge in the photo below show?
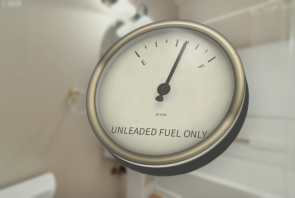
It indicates 0.625
